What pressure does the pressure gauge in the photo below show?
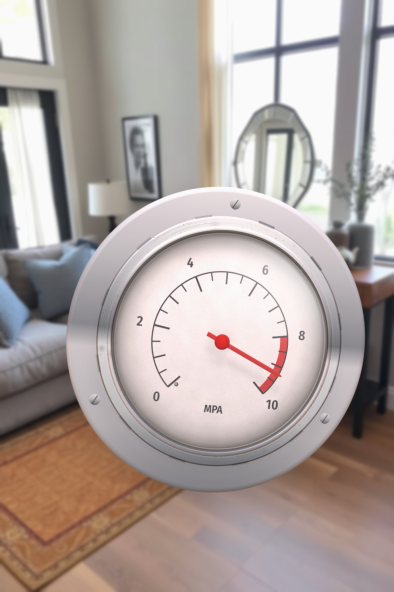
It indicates 9.25 MPa
